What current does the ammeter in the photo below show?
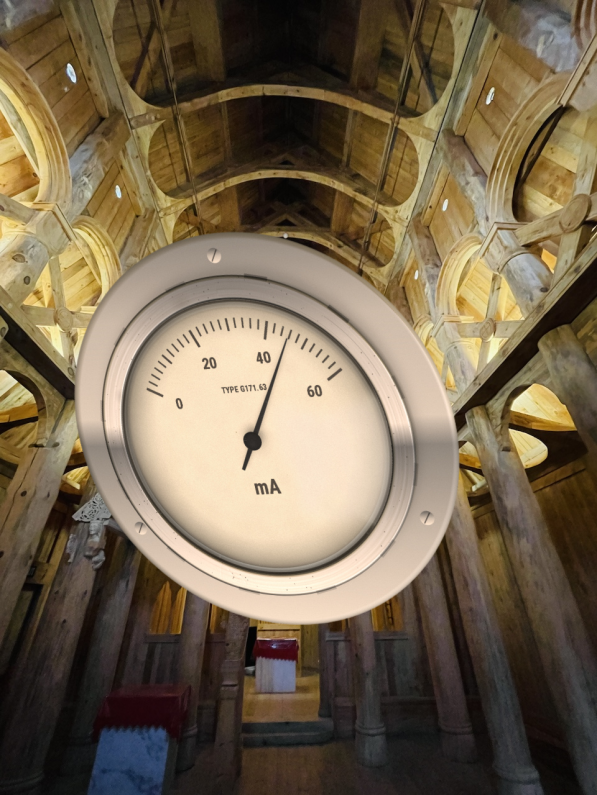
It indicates 46 mA
